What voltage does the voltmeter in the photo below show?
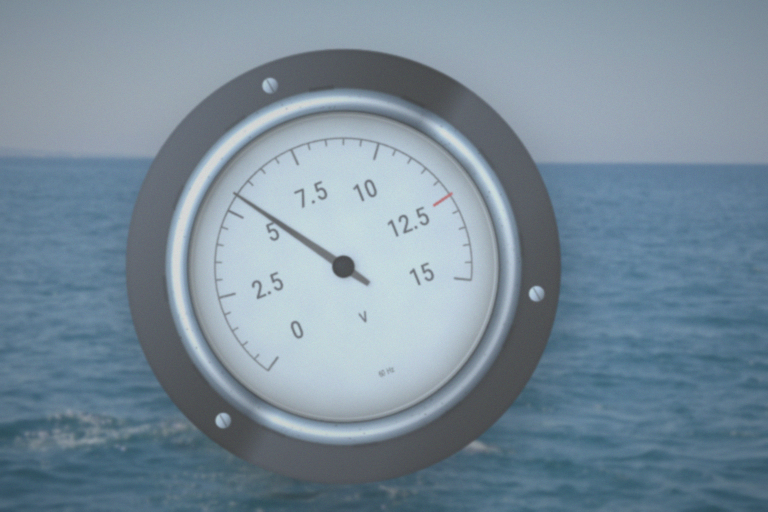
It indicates 5.5 V
